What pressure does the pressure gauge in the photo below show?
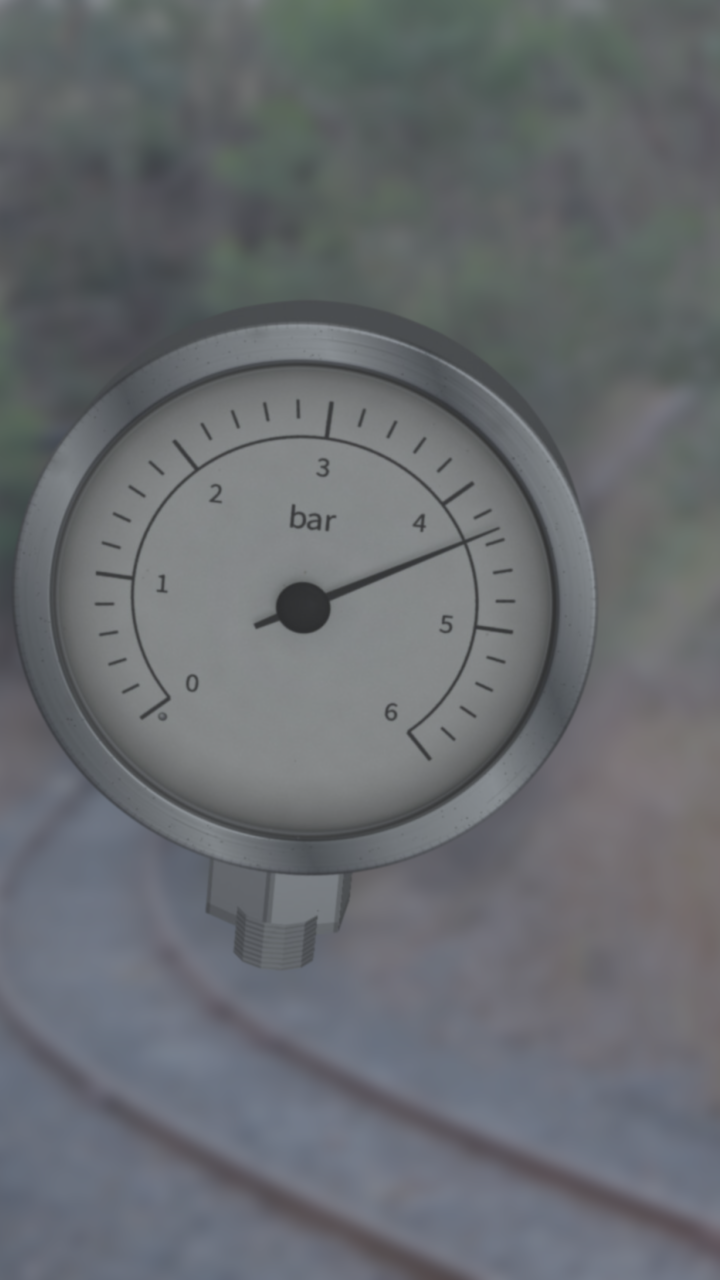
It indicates 4.3 bar
